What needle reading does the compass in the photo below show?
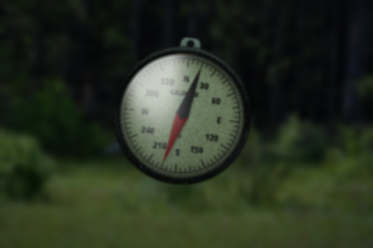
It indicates 195 °
